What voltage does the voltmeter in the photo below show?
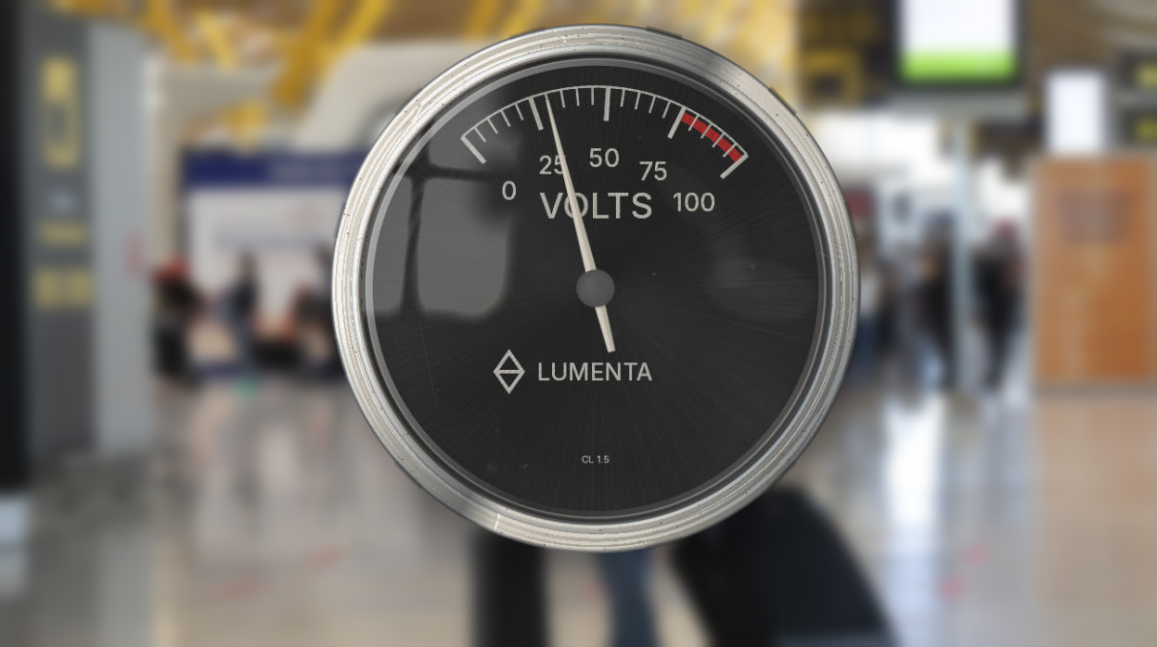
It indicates 30 V
